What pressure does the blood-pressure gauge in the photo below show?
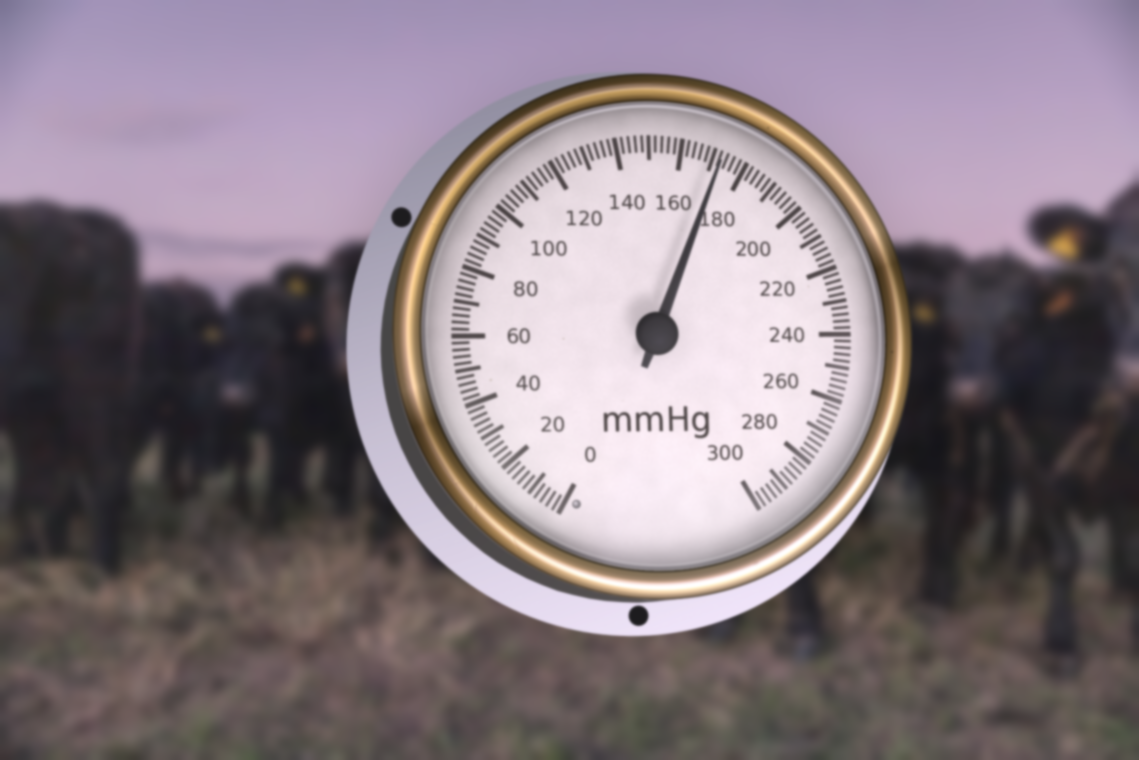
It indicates 172 mmHg
